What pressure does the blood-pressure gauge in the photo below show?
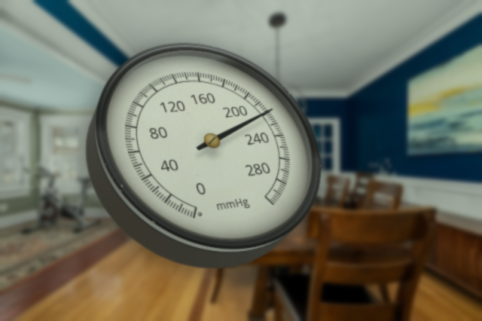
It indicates 220 mmHg
